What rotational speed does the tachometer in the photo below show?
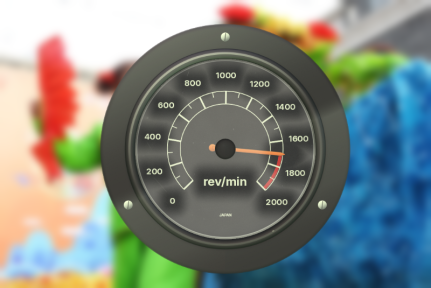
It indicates 1700 rpm
